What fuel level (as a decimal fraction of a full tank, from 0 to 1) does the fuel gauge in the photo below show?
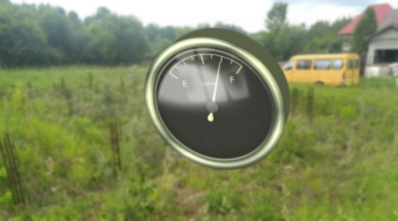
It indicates 0.75
